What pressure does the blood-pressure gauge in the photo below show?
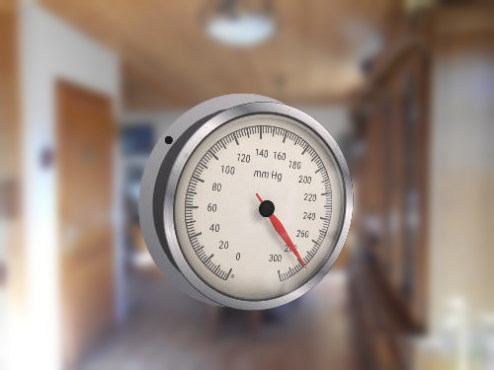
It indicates 280 mmHg
